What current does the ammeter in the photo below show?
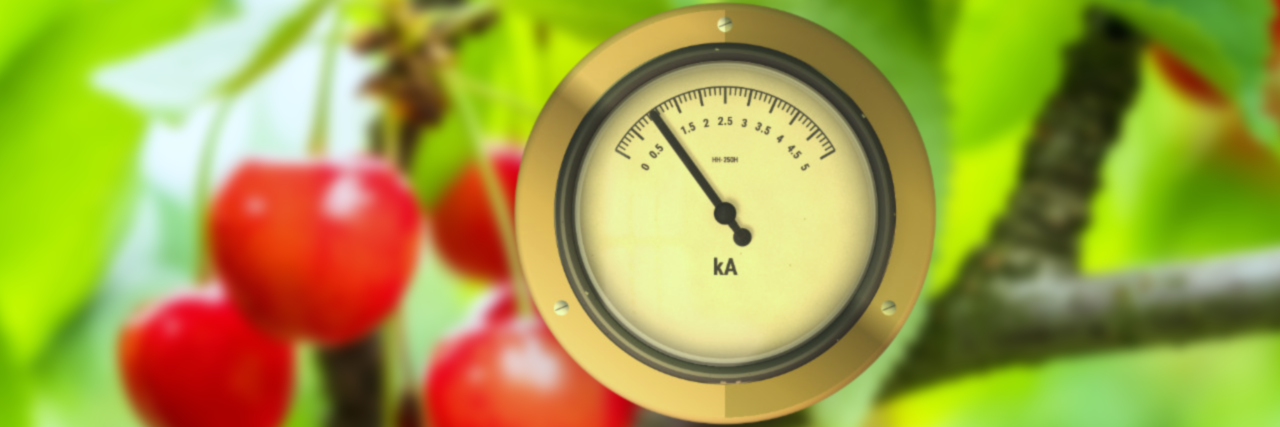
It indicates 1 kA
